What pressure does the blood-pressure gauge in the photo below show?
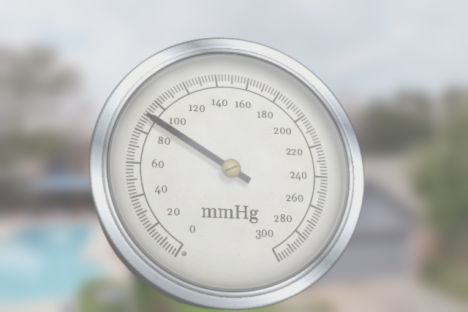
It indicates 90 mmHg
